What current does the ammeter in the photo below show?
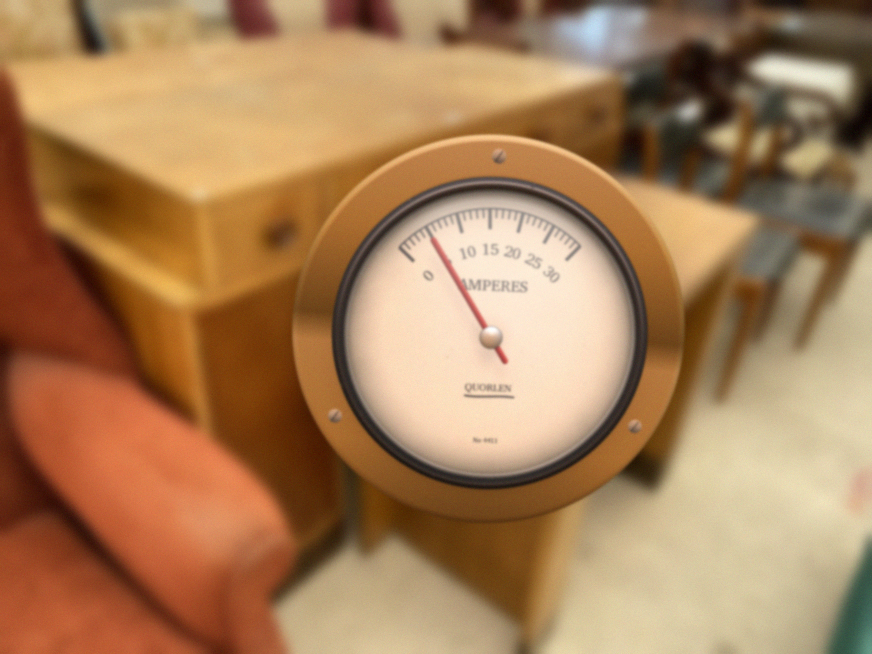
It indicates 5 A
